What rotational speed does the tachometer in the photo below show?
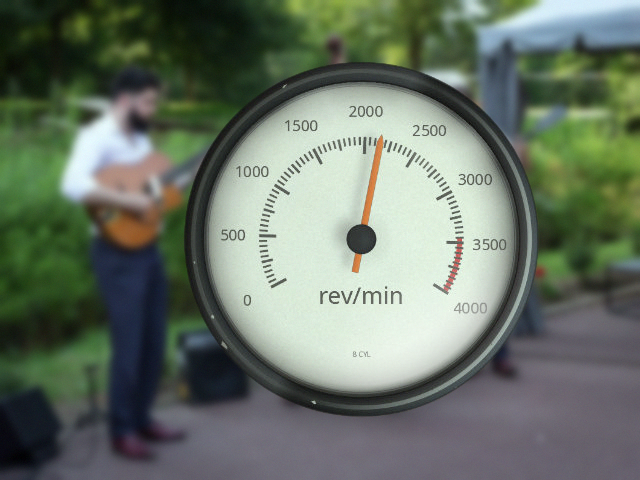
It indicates 2150 rpm
